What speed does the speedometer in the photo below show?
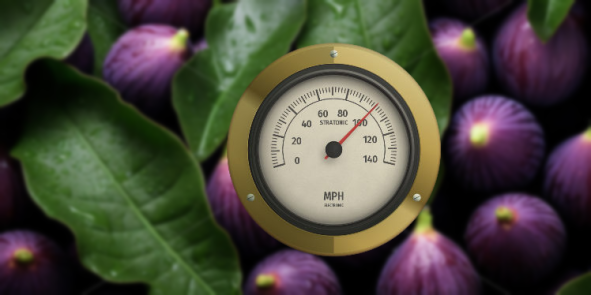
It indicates 100 mph
